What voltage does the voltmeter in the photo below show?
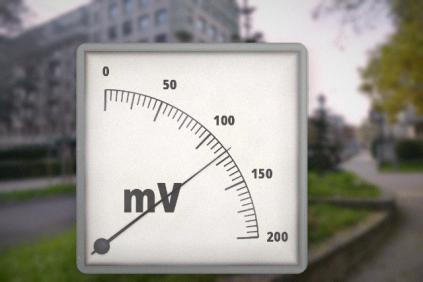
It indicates 120 mV
